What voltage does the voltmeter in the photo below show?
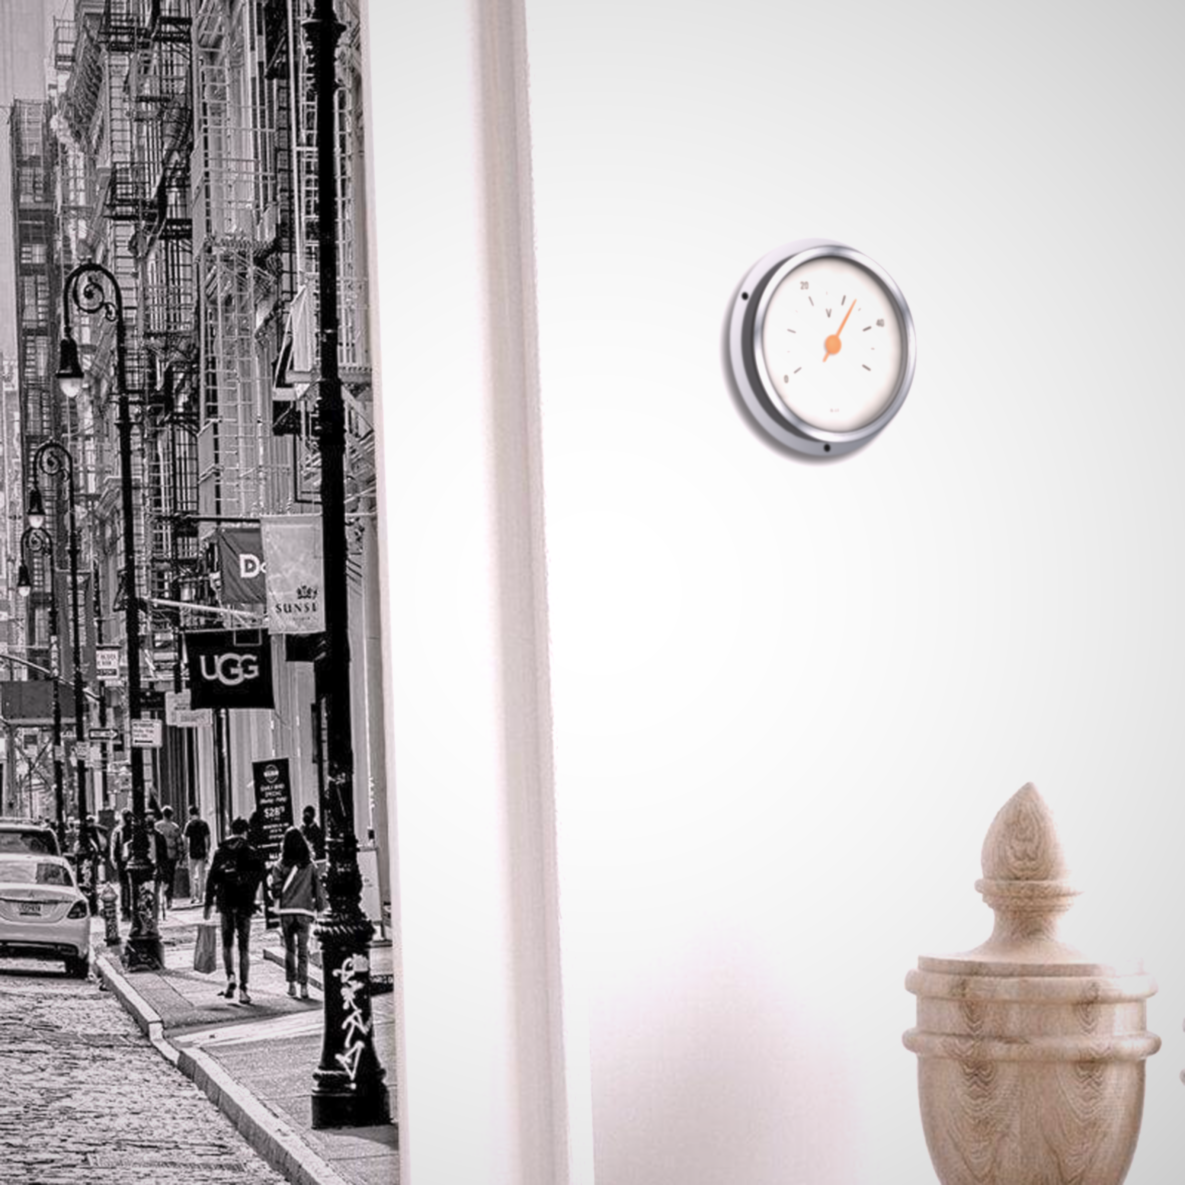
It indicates 32.5 V
